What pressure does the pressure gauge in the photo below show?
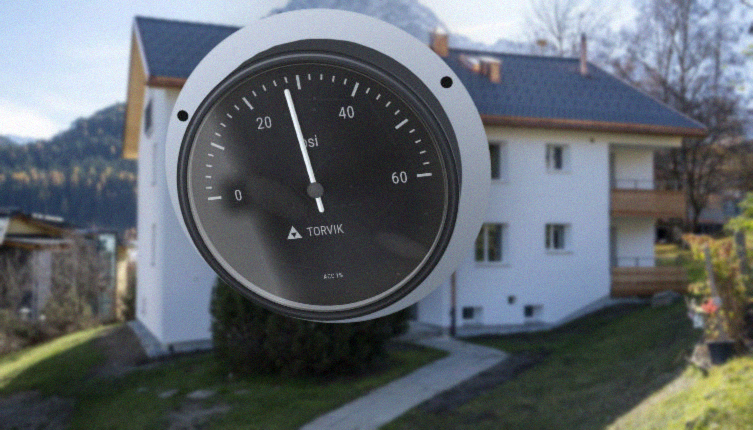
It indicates 28 psi
